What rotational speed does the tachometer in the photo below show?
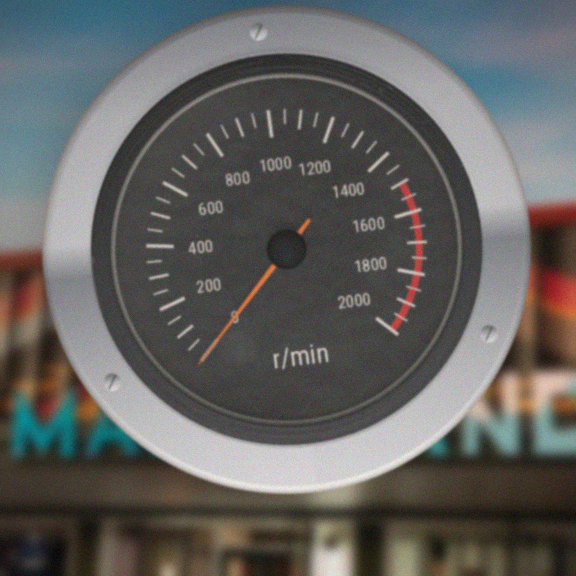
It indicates 0 rpm
